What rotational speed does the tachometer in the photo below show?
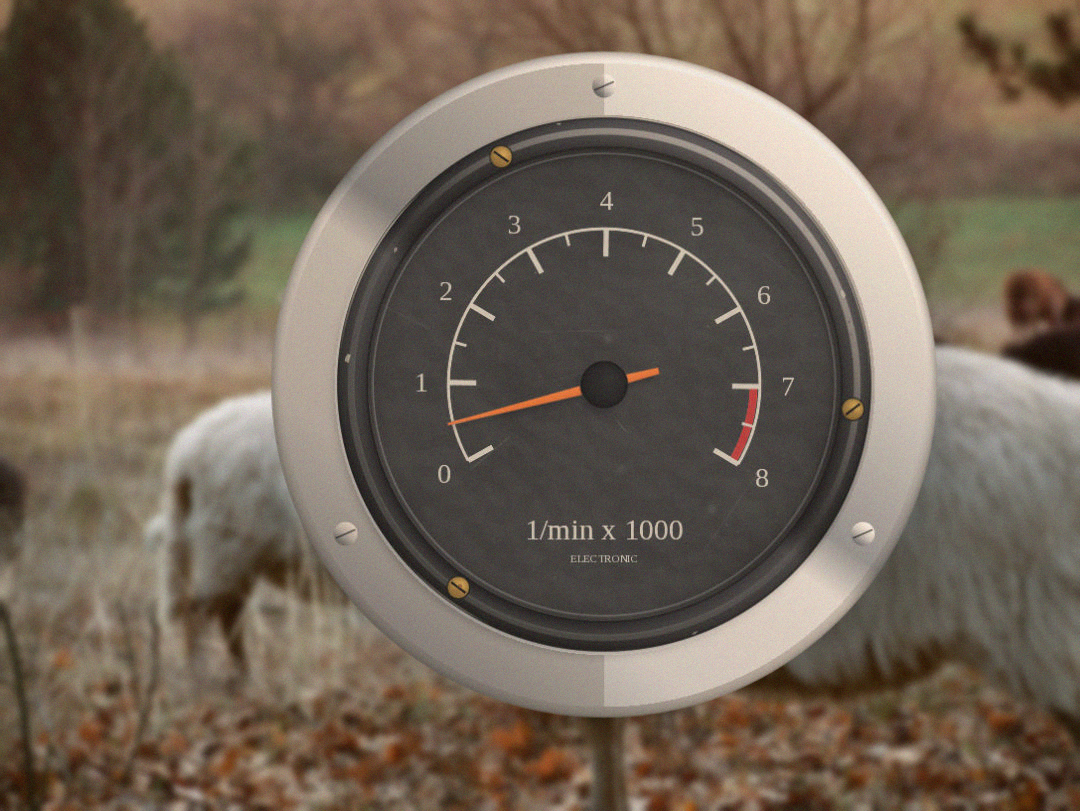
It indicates 500 rpm
